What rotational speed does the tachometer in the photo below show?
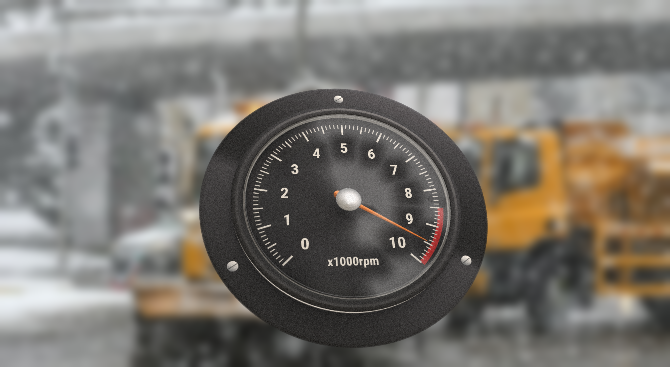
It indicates 9500 rpm
